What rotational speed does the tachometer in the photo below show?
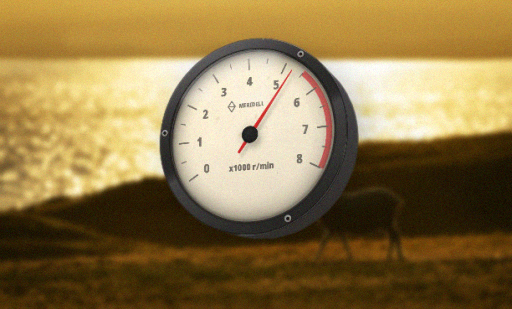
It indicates 5250 rpm
